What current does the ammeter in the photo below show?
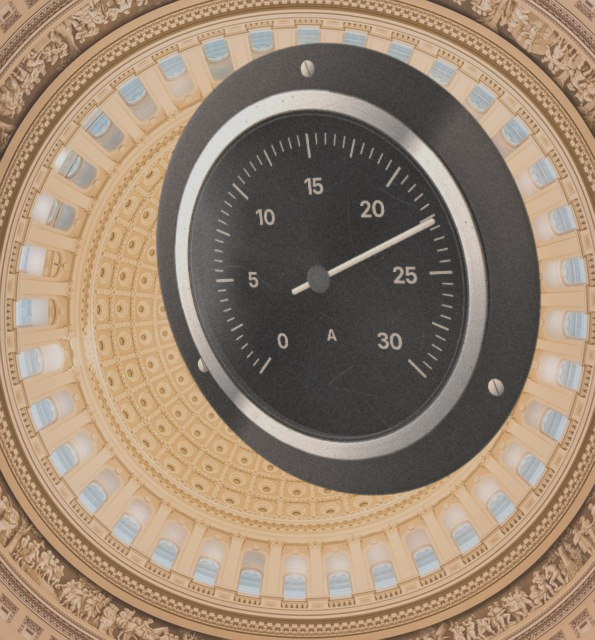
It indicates 22.75 A
